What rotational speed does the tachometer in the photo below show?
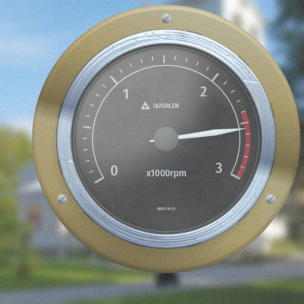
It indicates 2550 rpm
